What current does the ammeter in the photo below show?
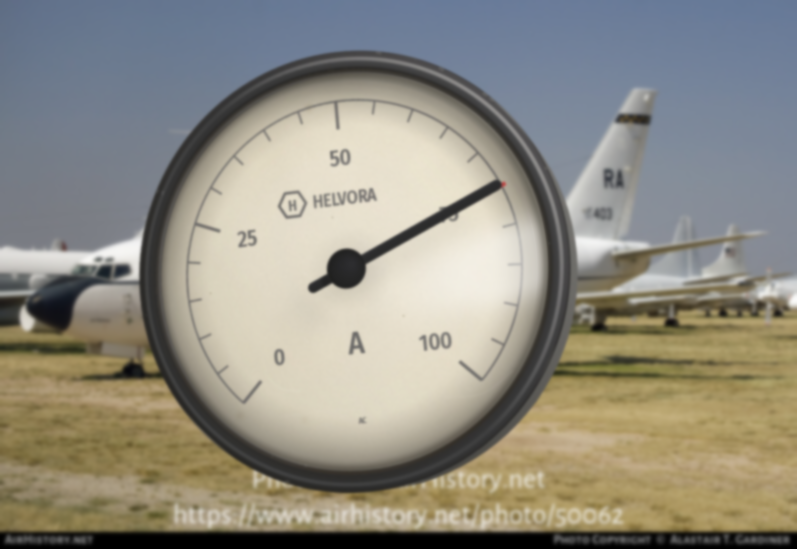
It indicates 75 A
